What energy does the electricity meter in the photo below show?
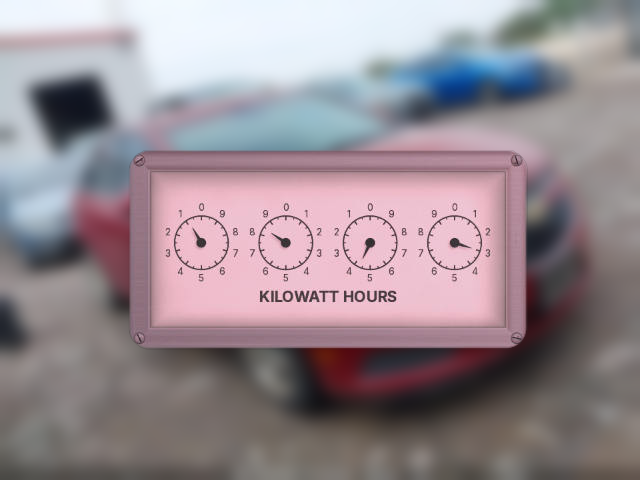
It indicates 843 kWh
